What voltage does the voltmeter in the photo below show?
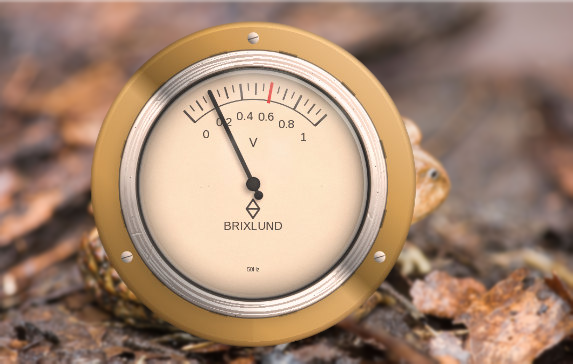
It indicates 0.2 V
